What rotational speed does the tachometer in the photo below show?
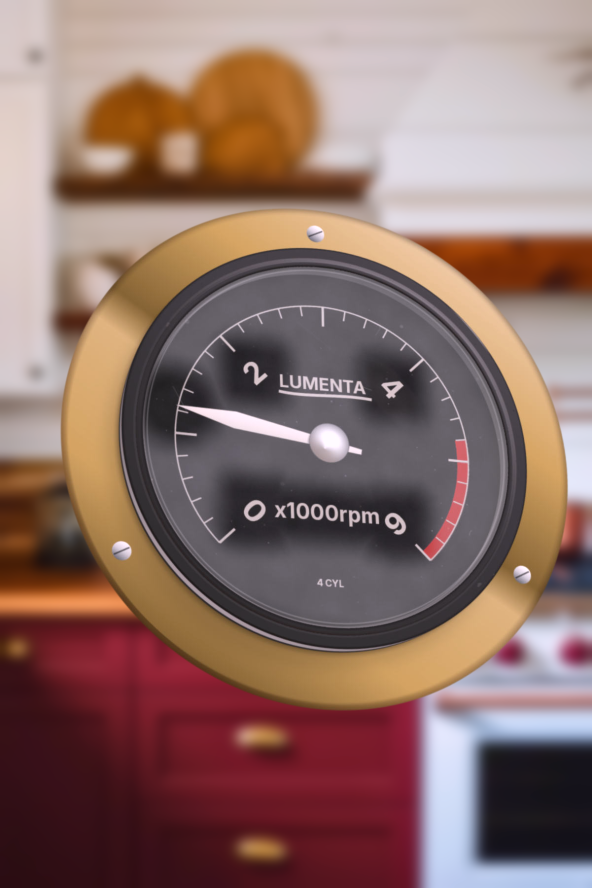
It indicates 1200 rpm
